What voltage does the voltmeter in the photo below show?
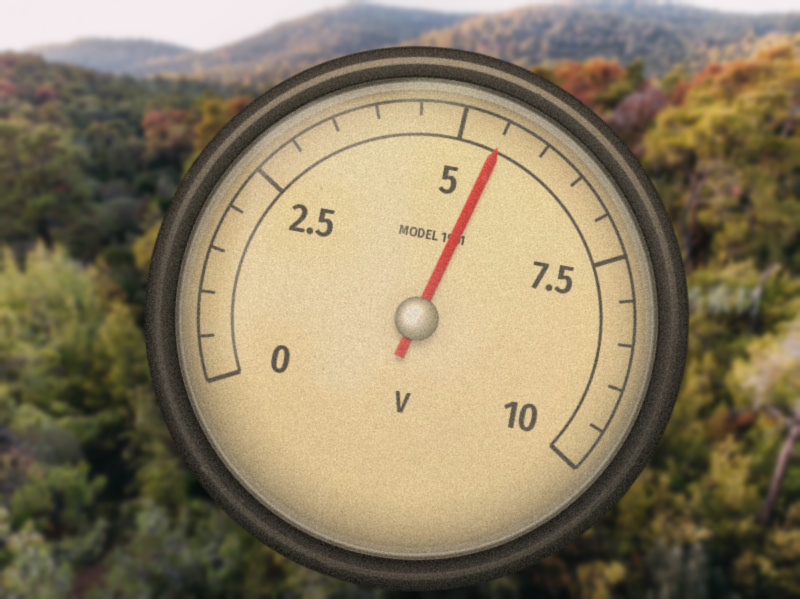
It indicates 5.5 V
